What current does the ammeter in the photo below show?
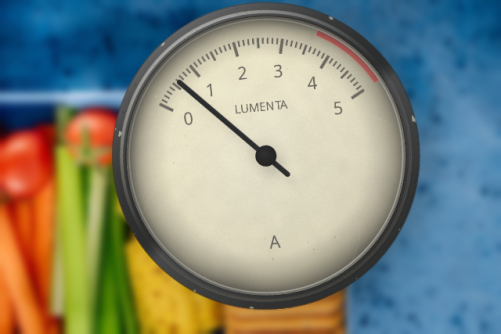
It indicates 0.6 A
